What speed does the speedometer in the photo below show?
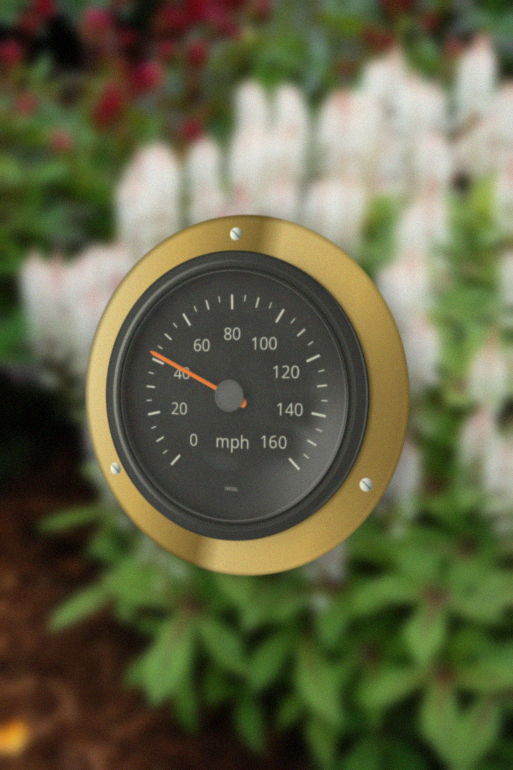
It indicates 42.5 mph
